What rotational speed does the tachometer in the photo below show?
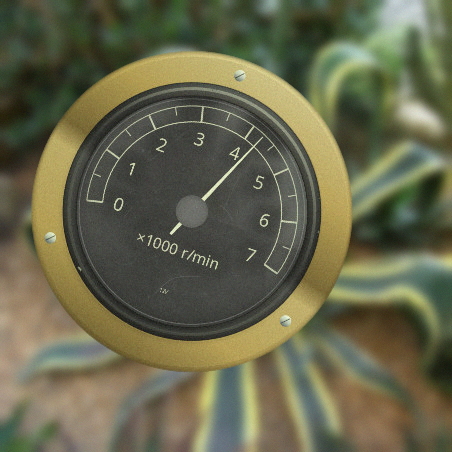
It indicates 4250 rpm
